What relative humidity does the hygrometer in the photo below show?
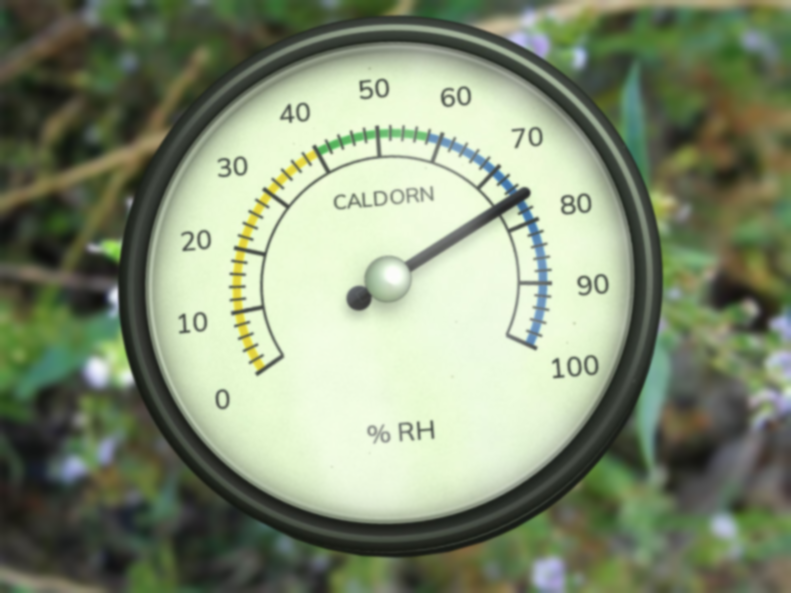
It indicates 76 %
